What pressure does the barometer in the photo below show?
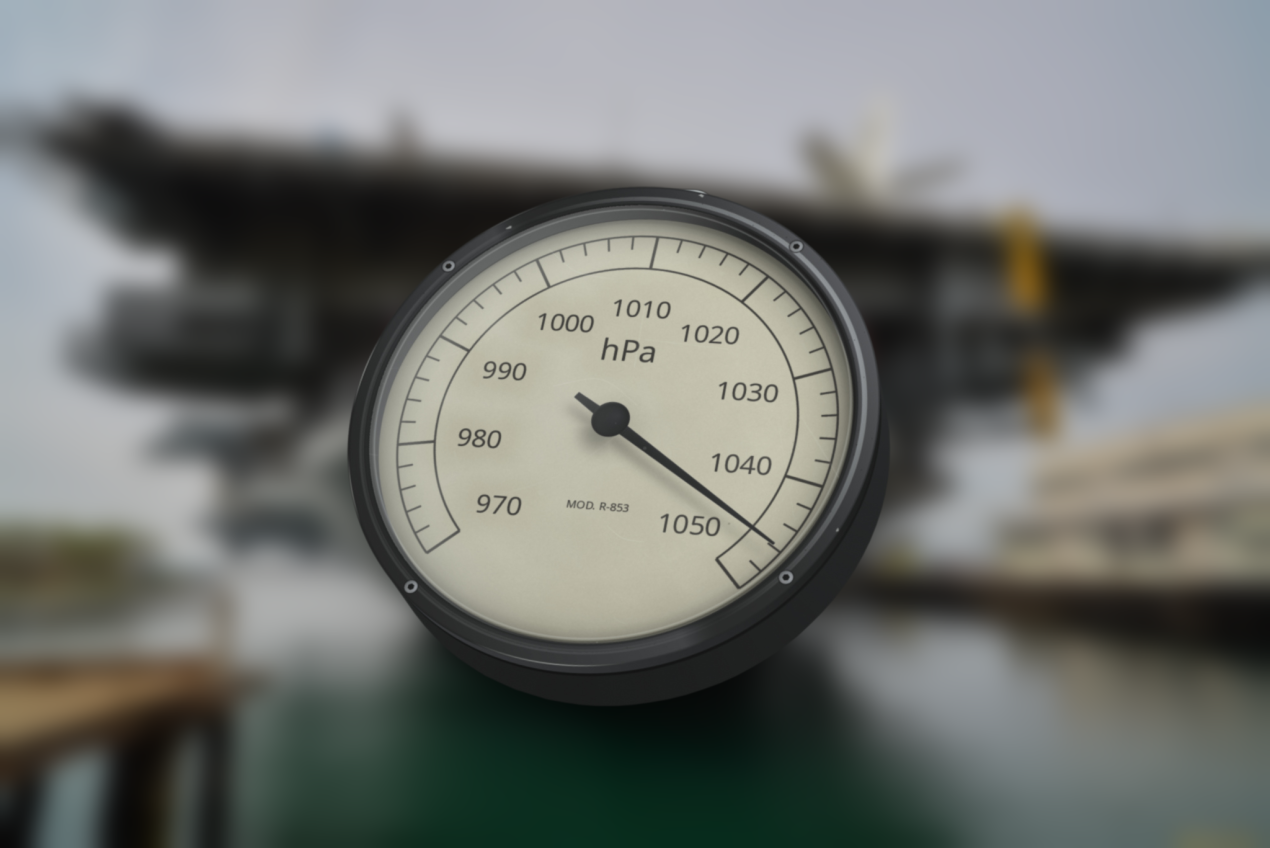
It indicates 1046 hPa
